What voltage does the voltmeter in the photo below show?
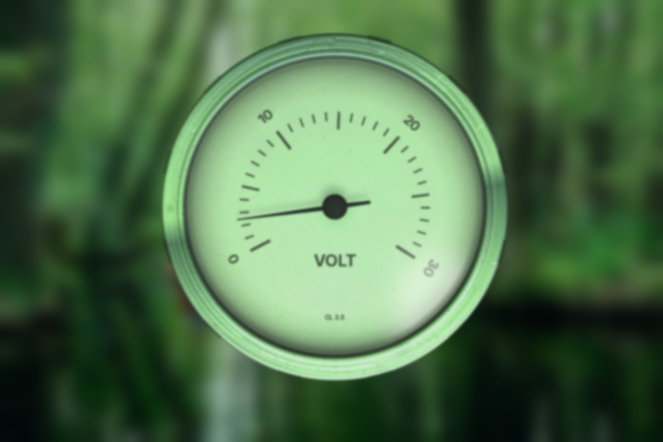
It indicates 2.5 V
